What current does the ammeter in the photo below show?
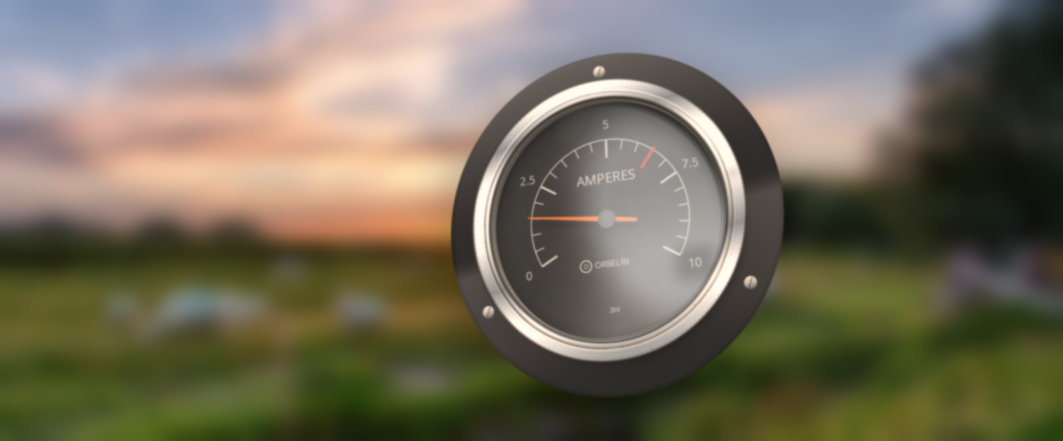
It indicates 1.5 A
